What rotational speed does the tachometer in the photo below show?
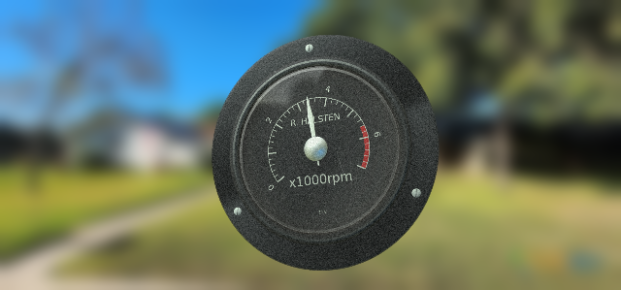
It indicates 3400 rpm
